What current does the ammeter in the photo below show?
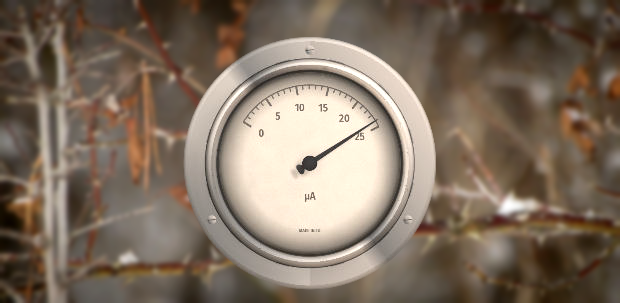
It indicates 24 µA
